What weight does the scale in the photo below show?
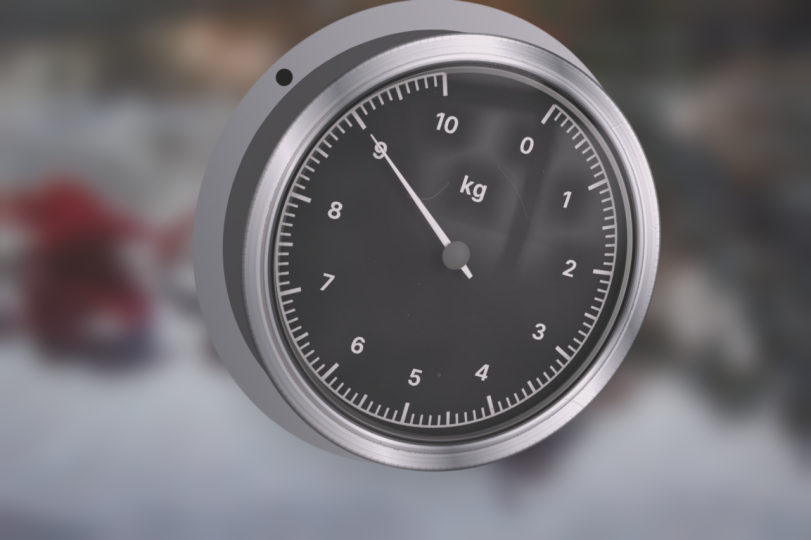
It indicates 9 kg
